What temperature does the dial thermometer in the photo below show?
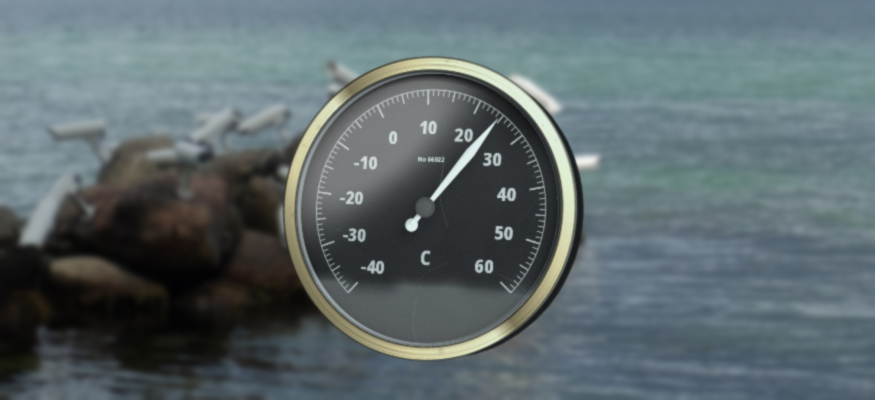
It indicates 25 °C
